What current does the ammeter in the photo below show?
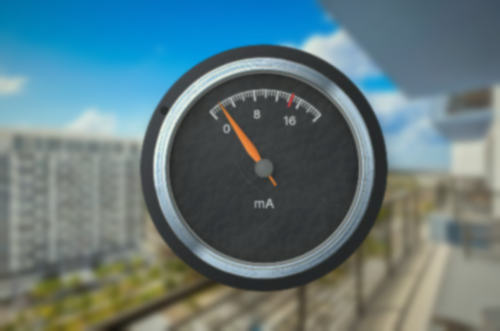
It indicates 2 mA
